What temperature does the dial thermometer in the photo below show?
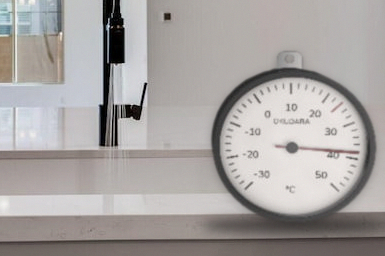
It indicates 38 °C
